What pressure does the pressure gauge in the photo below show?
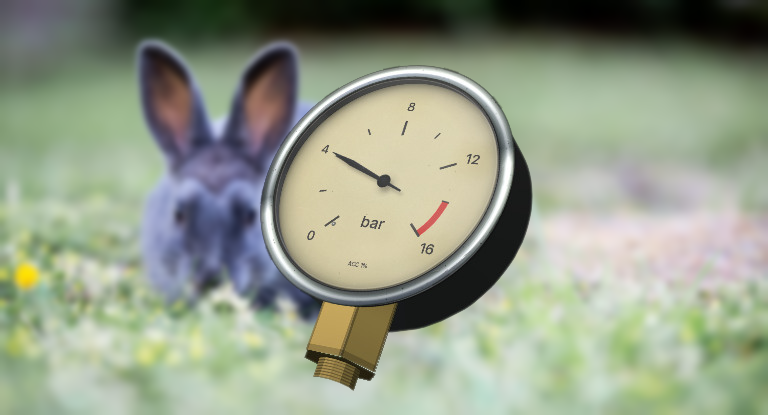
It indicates 4 bar
